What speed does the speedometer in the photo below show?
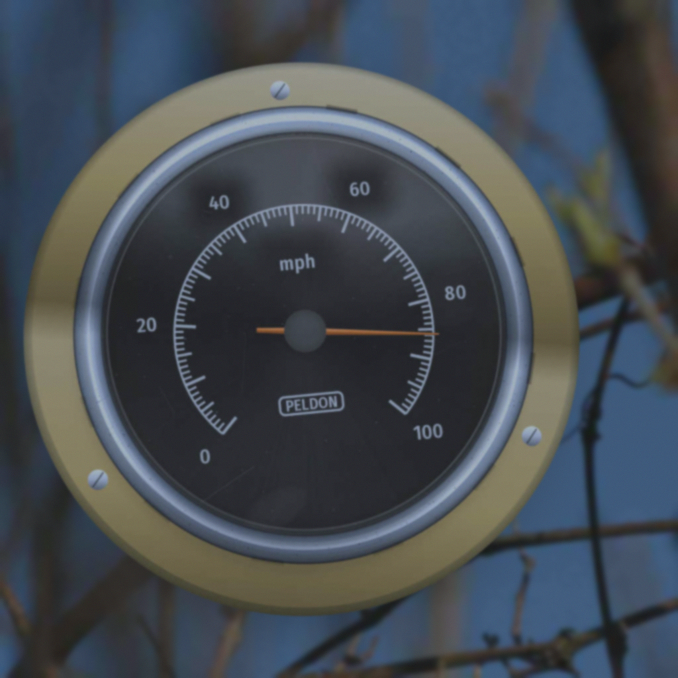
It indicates 86 mph
